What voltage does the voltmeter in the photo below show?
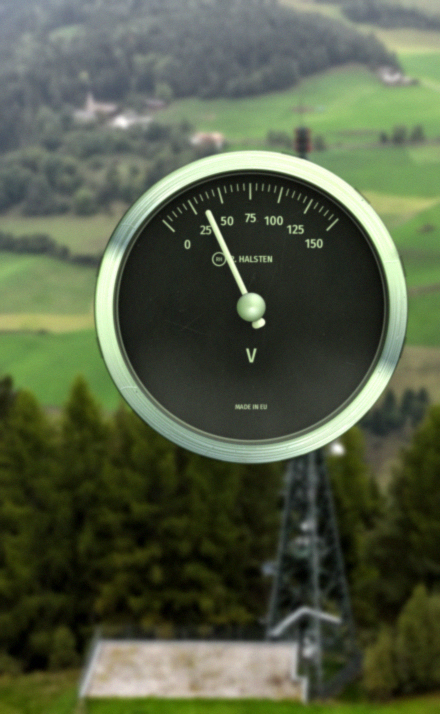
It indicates 35 V
